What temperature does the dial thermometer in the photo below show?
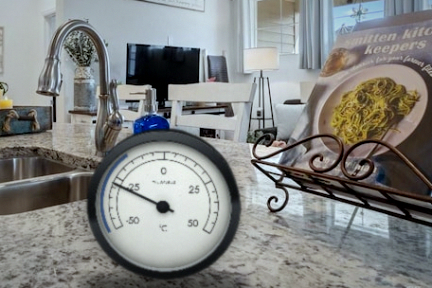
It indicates -27.5 °C
